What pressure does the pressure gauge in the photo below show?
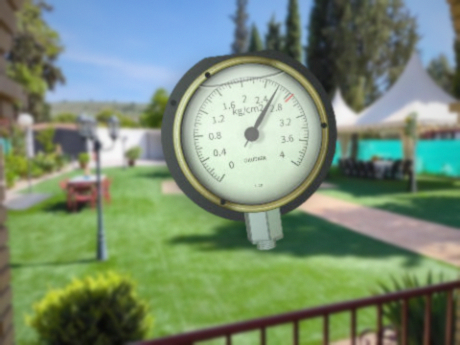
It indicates 2.6 kg/cm²
